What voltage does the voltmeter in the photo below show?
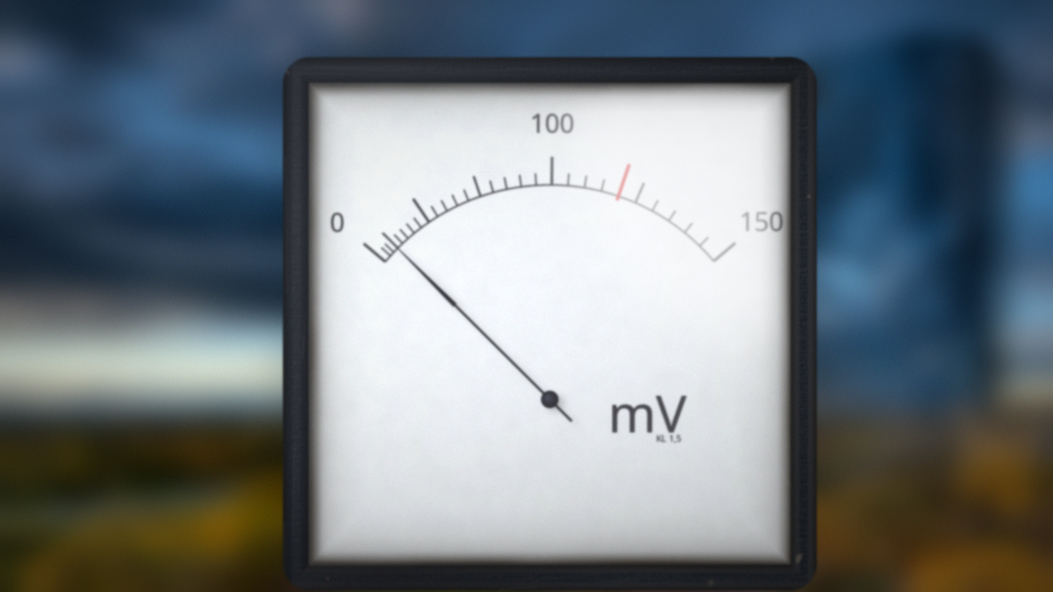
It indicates 25 mV
